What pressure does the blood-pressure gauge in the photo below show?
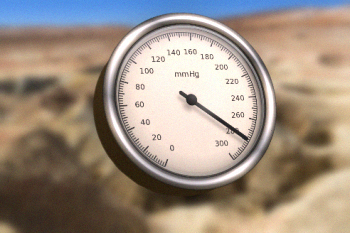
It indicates 280 mmHg
